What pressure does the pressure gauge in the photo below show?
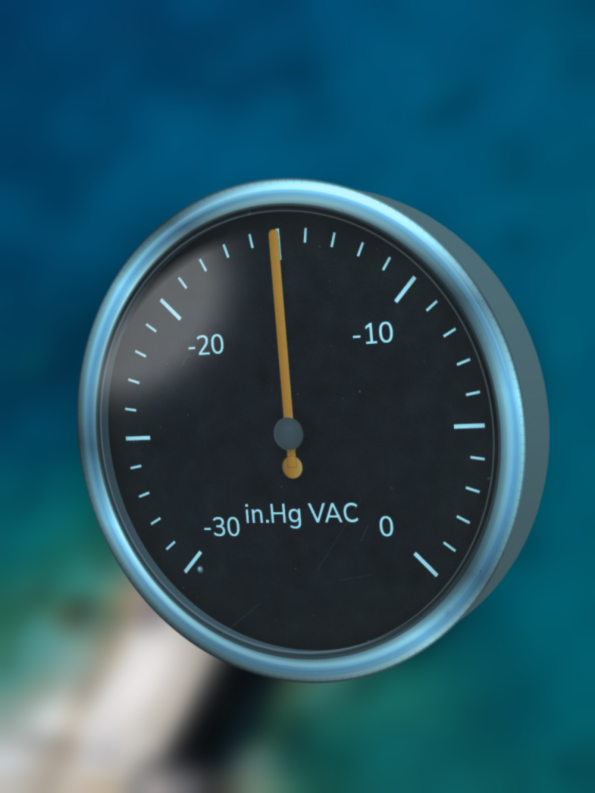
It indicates -15 inHg
